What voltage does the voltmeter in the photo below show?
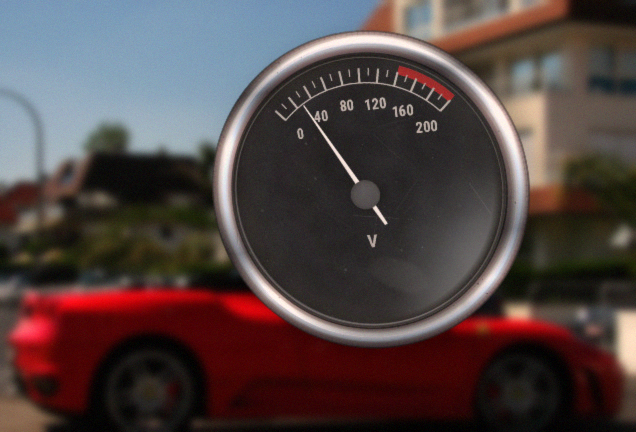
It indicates 30 V
